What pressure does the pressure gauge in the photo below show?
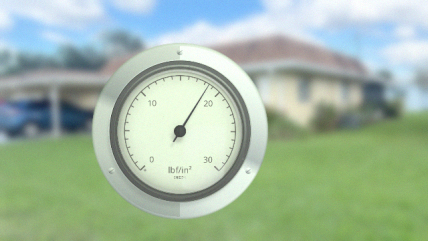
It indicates 18.5 psi
